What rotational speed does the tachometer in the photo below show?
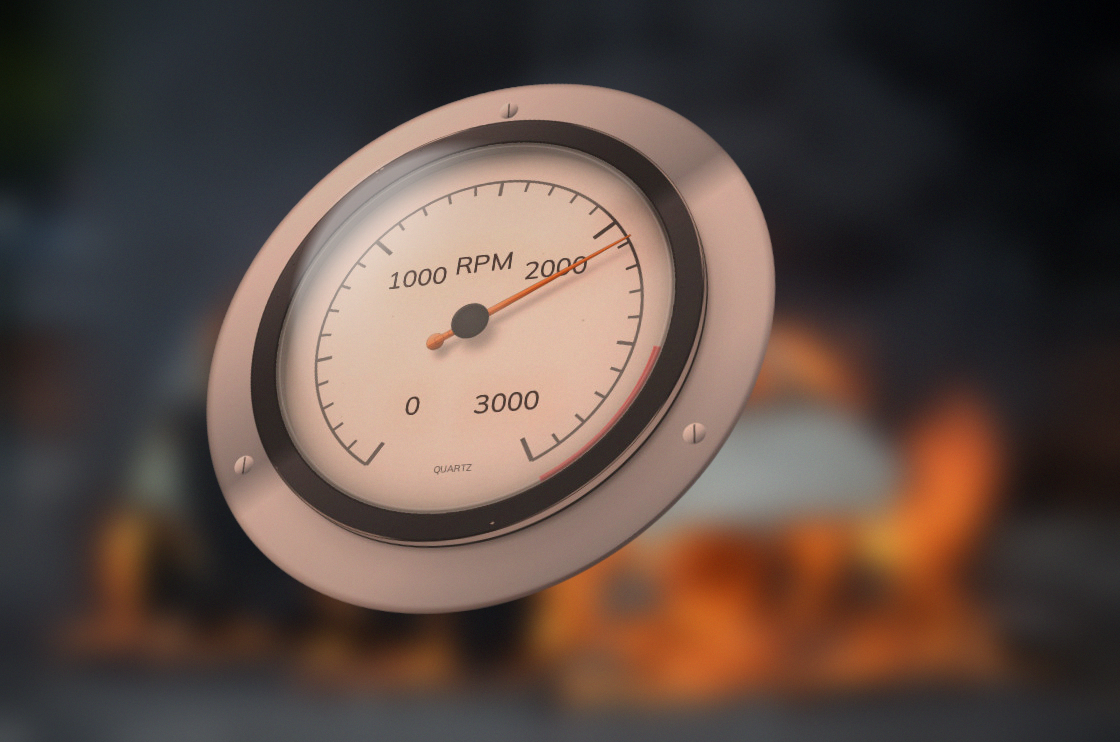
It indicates 2100 rpm
